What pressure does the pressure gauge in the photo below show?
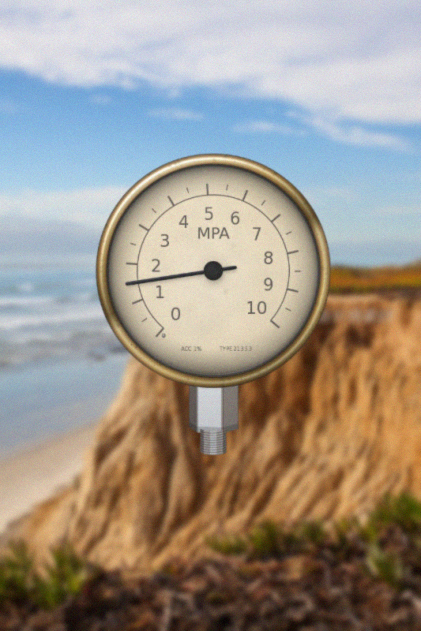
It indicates 1.5 MPa
